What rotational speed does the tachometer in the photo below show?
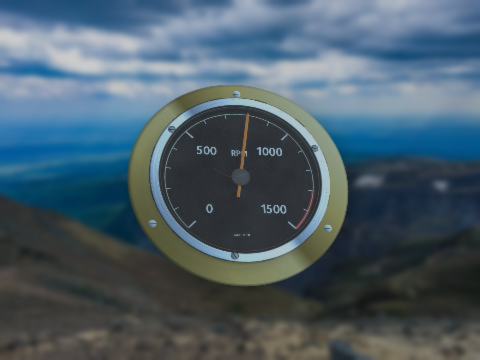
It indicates 800 rpm
